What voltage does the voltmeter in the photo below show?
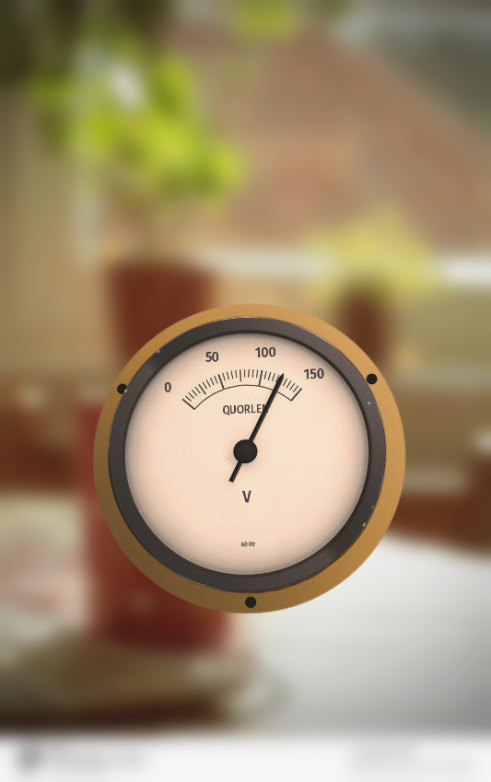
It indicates 125 V
